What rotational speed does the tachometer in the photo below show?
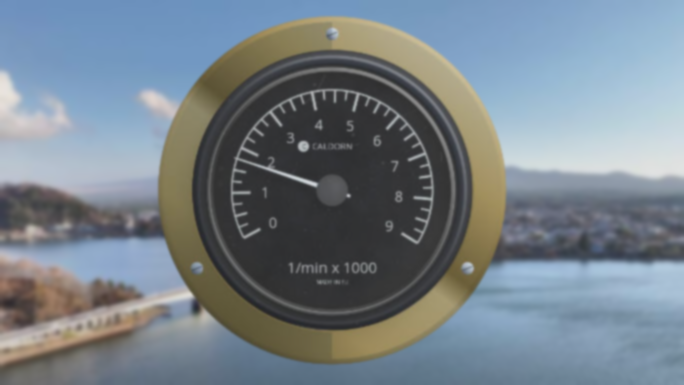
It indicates 1750 rpm
